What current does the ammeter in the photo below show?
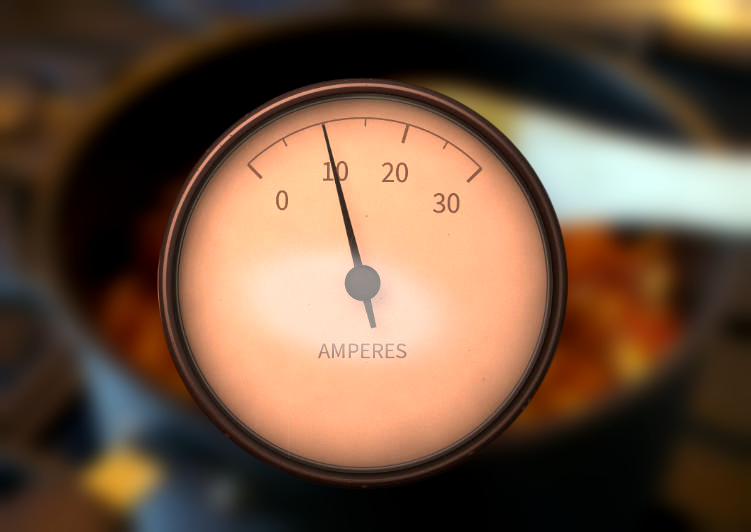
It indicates 10 A
